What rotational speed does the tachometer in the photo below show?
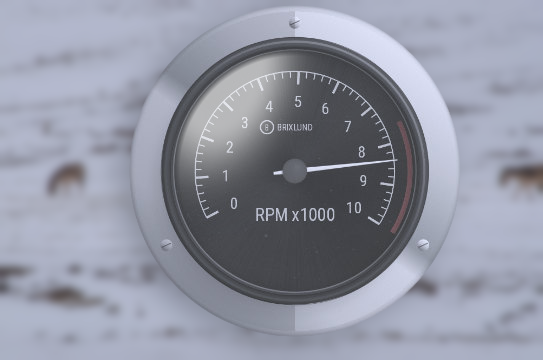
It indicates 8400 rpm
